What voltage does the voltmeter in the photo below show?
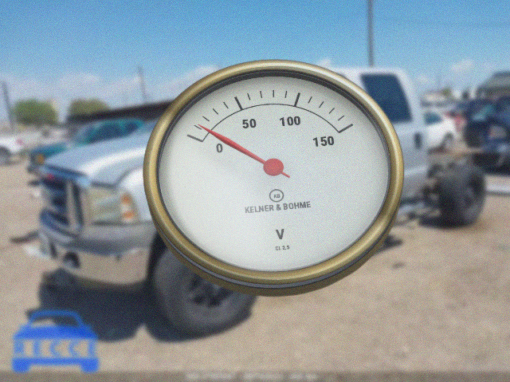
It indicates 10 V
